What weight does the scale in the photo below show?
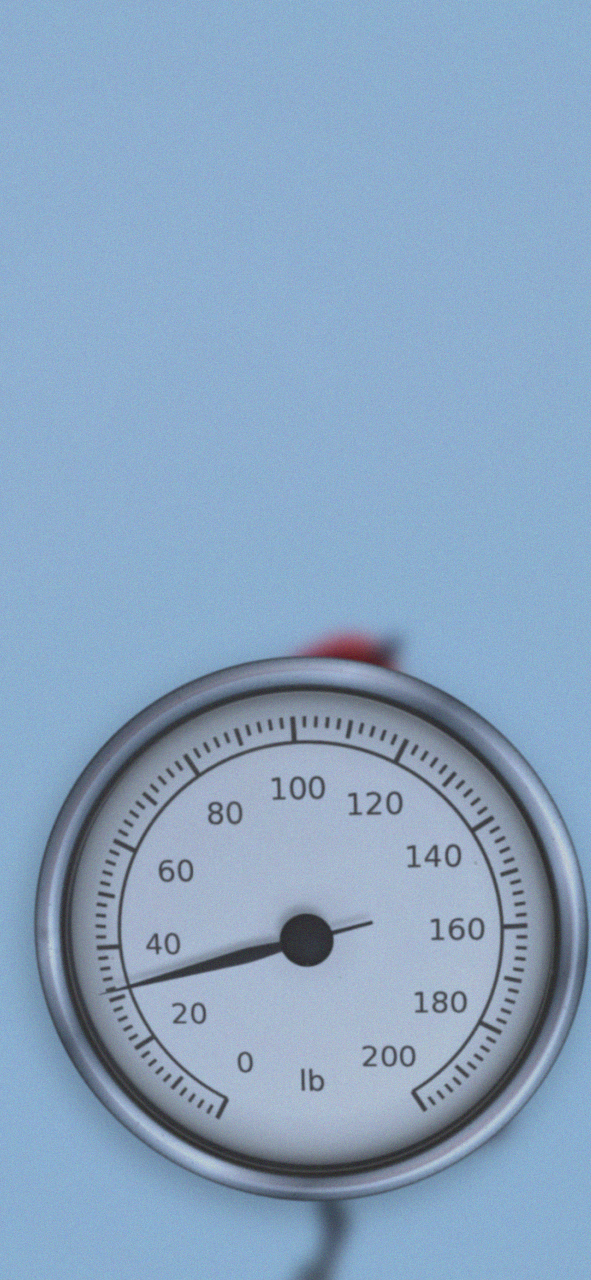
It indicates 32 lb
